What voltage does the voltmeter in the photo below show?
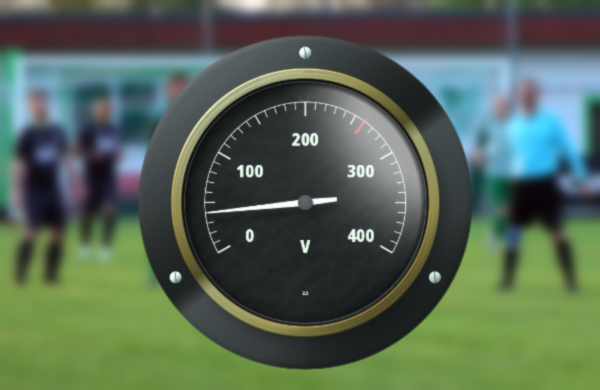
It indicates 40 V
